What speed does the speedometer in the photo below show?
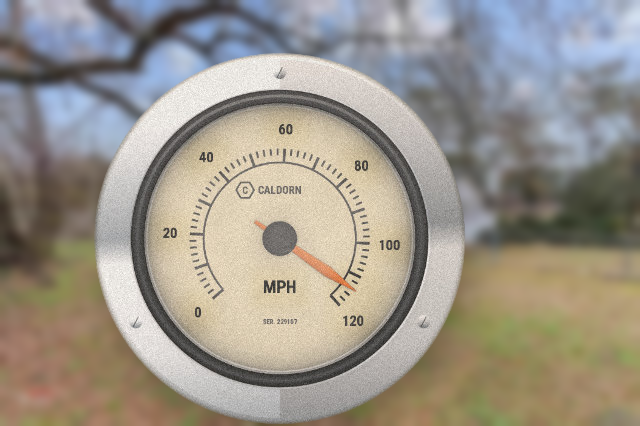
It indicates 114 mph
